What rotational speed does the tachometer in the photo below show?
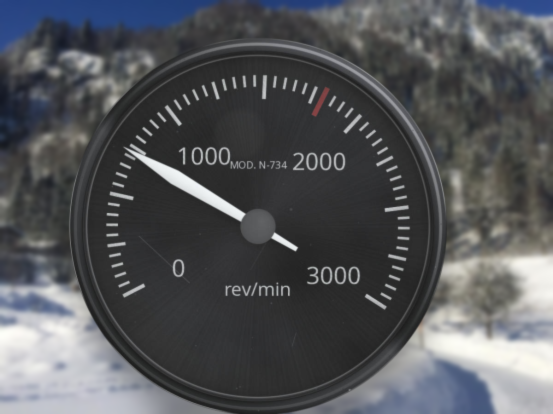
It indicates 725 rpm
